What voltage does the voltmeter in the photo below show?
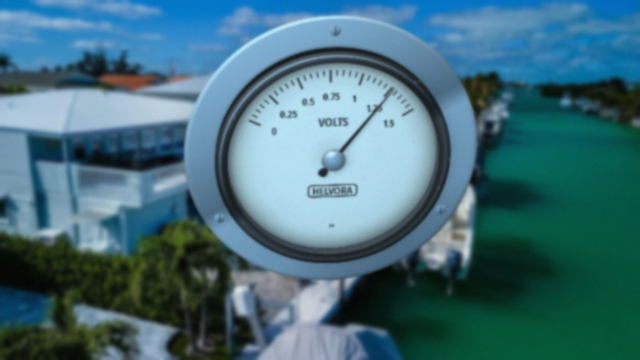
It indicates 1.25 V
